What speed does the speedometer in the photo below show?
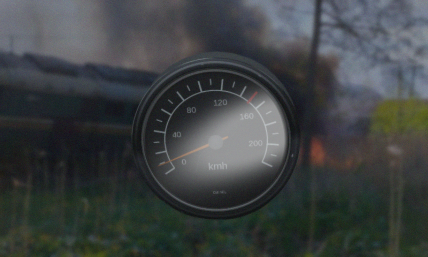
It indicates 10 km/h
